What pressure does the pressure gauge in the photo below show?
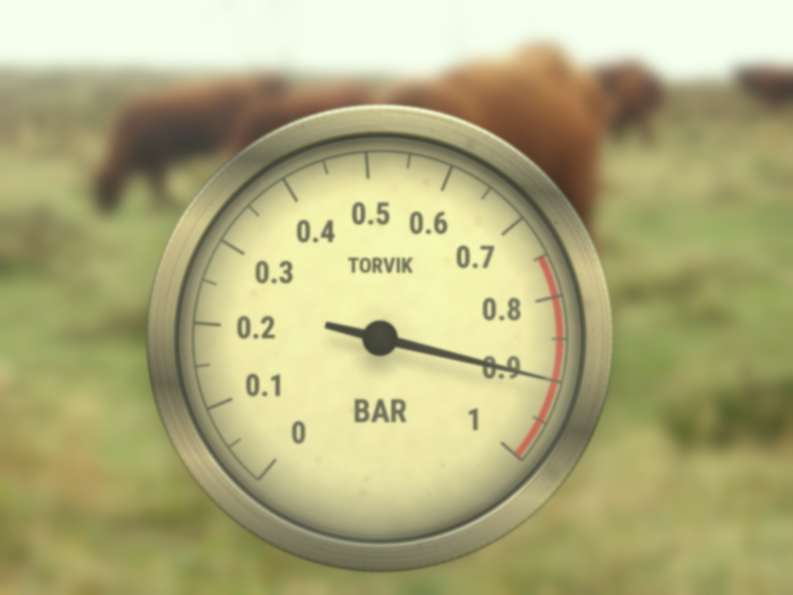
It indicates 0.9 bar
